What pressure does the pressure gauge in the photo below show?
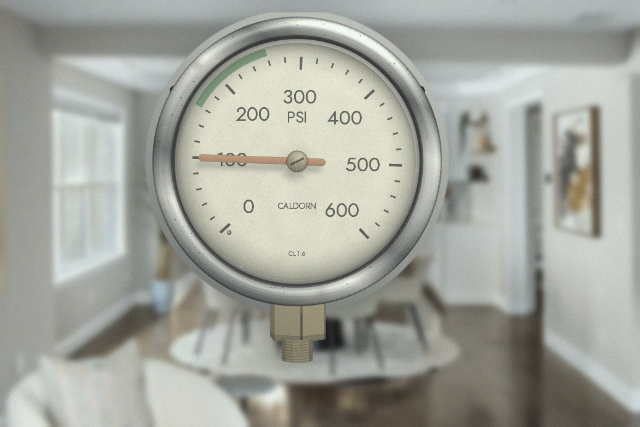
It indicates 100 psi
